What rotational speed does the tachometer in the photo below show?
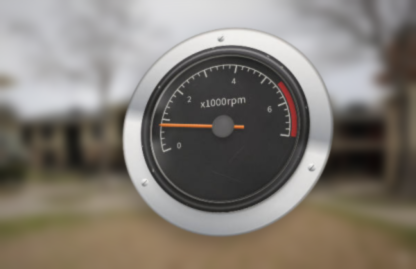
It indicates 800 rpm
